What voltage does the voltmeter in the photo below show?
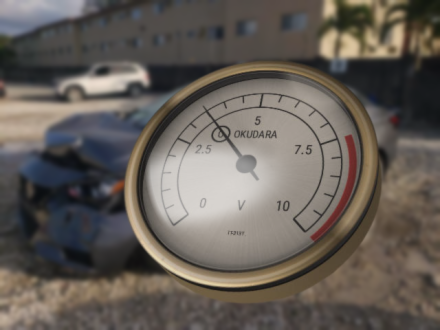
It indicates 3.5 V
